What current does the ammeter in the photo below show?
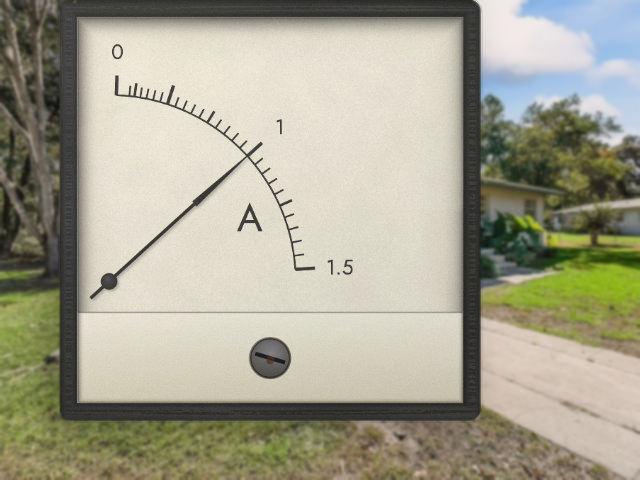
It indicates 1 A
